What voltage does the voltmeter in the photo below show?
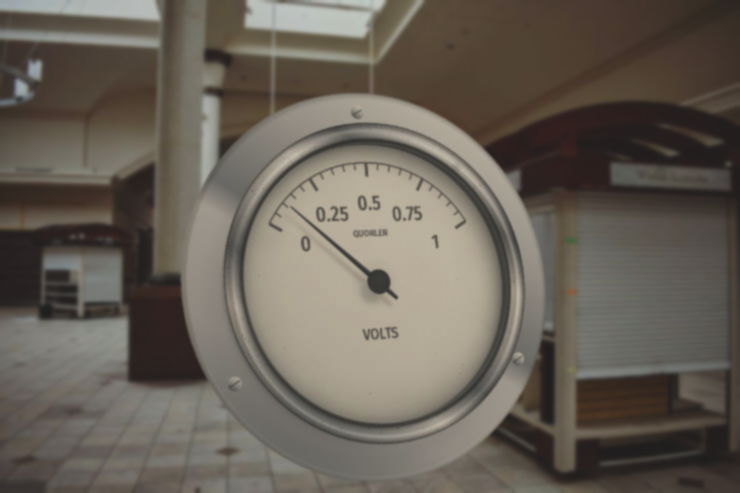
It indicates 0.1 V
